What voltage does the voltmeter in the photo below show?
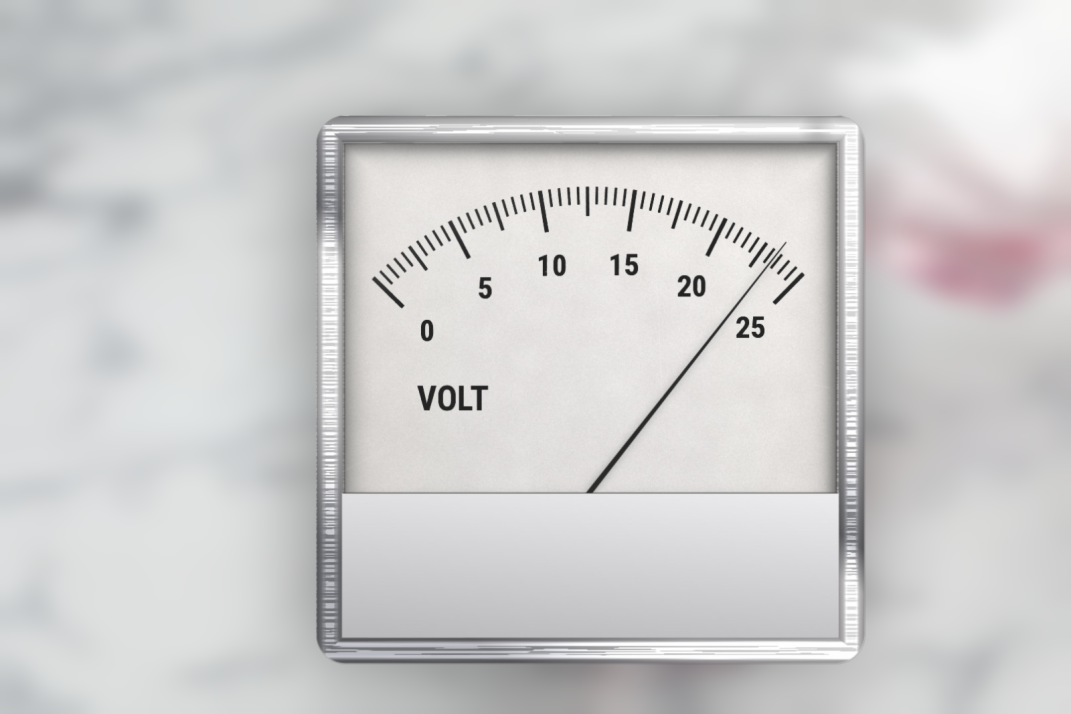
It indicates 23.25 V
